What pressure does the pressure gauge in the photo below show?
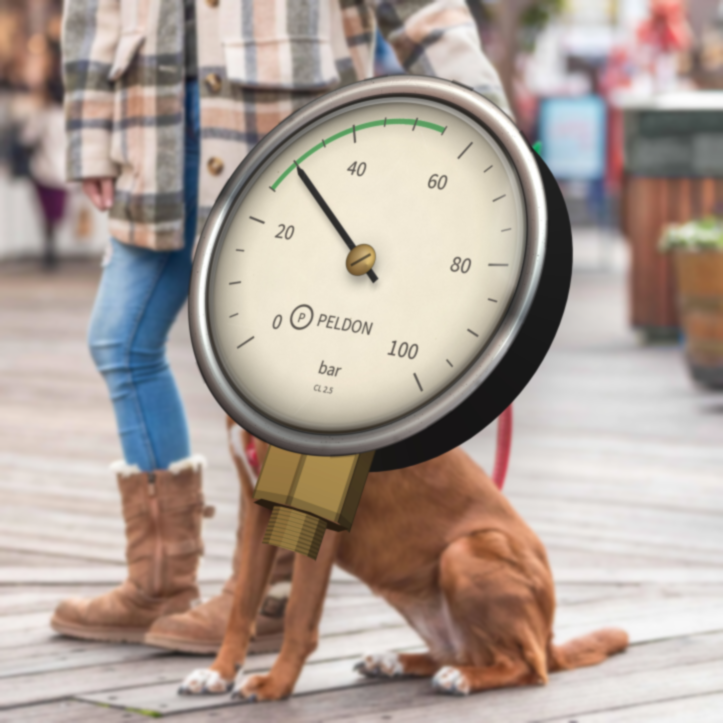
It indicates 30 bar
